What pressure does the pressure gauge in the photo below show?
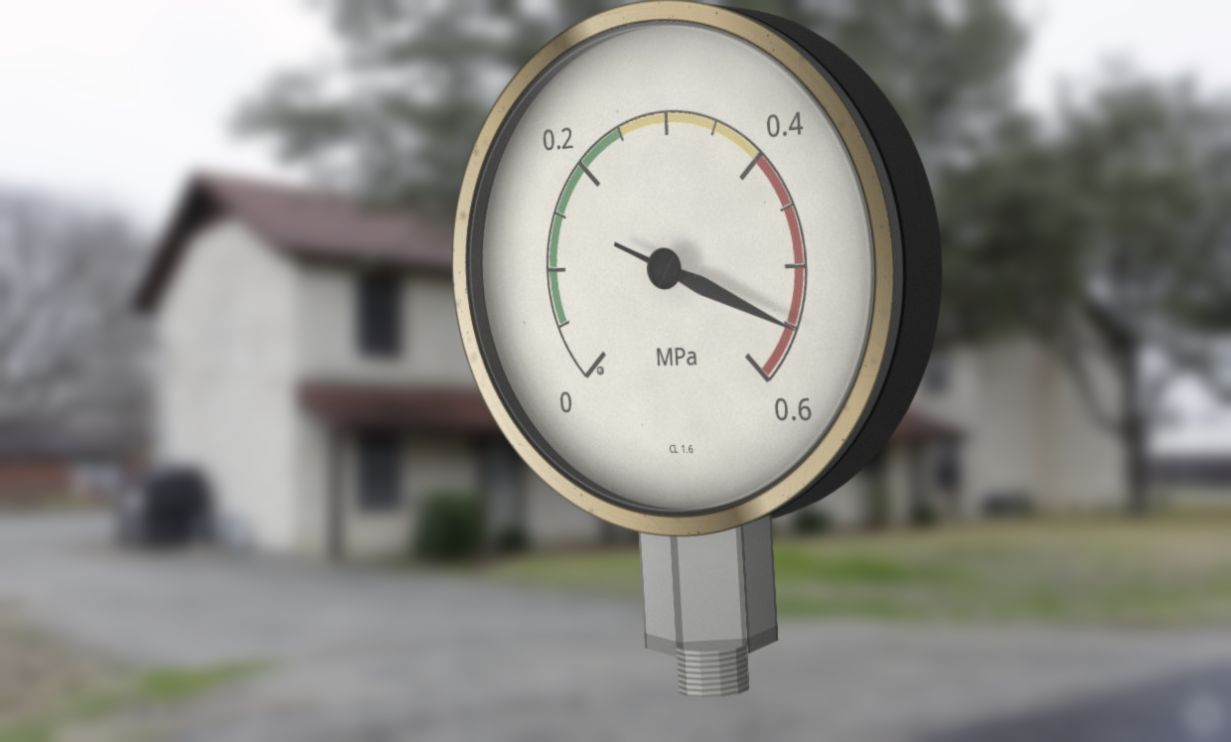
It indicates 0.55 MPa
